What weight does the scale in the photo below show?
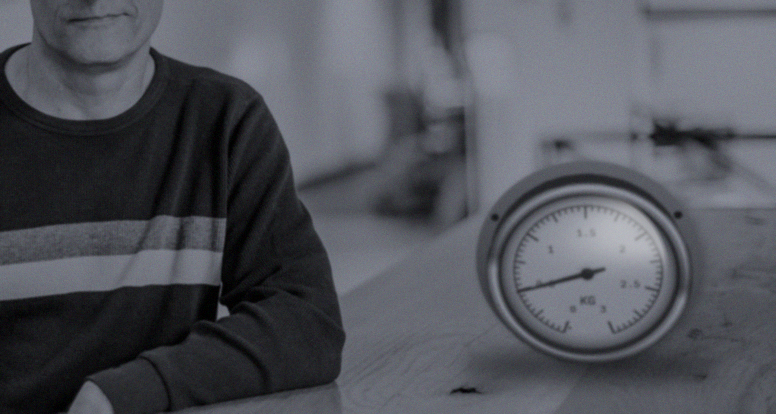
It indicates 0.5 kg
